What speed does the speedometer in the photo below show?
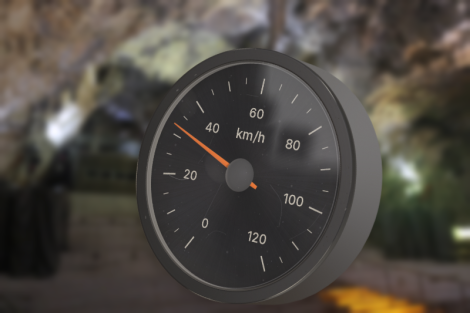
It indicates 32.5 km/h
